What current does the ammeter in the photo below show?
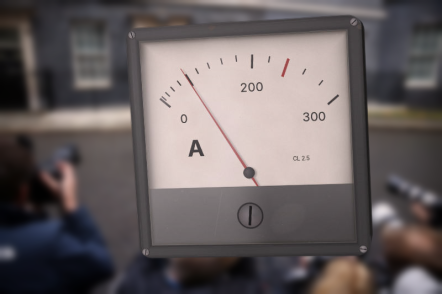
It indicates 100 A
